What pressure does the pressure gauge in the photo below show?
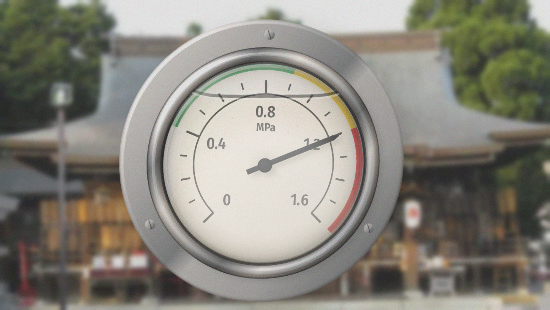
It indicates 1.2 MPa
